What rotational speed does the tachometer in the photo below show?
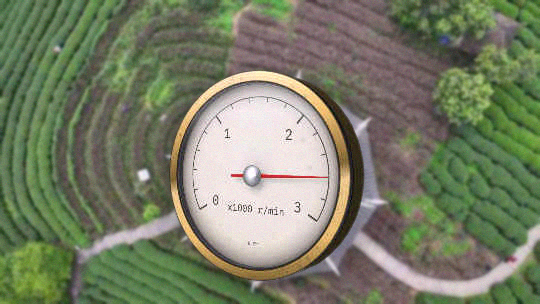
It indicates 2600 rpm
